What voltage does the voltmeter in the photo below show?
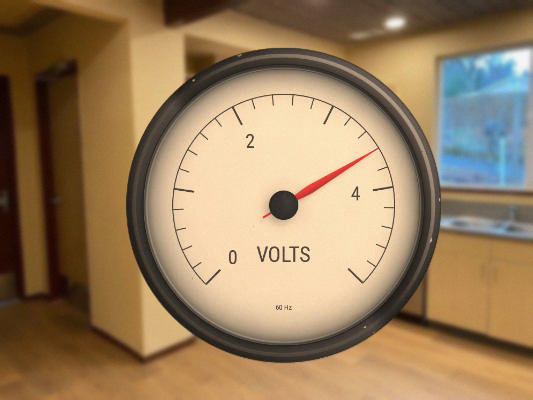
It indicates 3.6 V
